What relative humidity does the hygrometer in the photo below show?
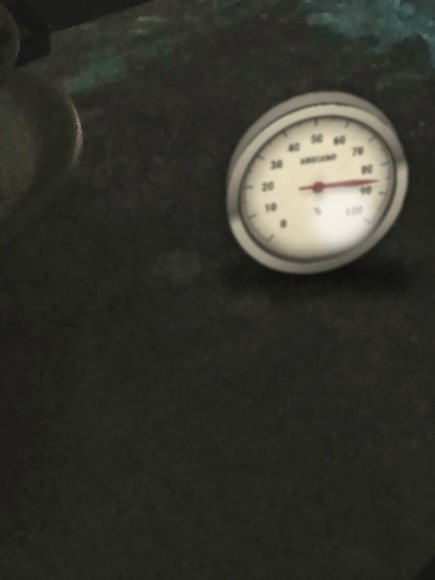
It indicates 85 %
